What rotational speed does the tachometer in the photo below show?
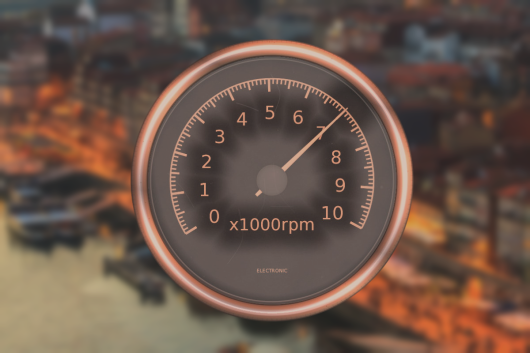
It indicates 7000 rpm
